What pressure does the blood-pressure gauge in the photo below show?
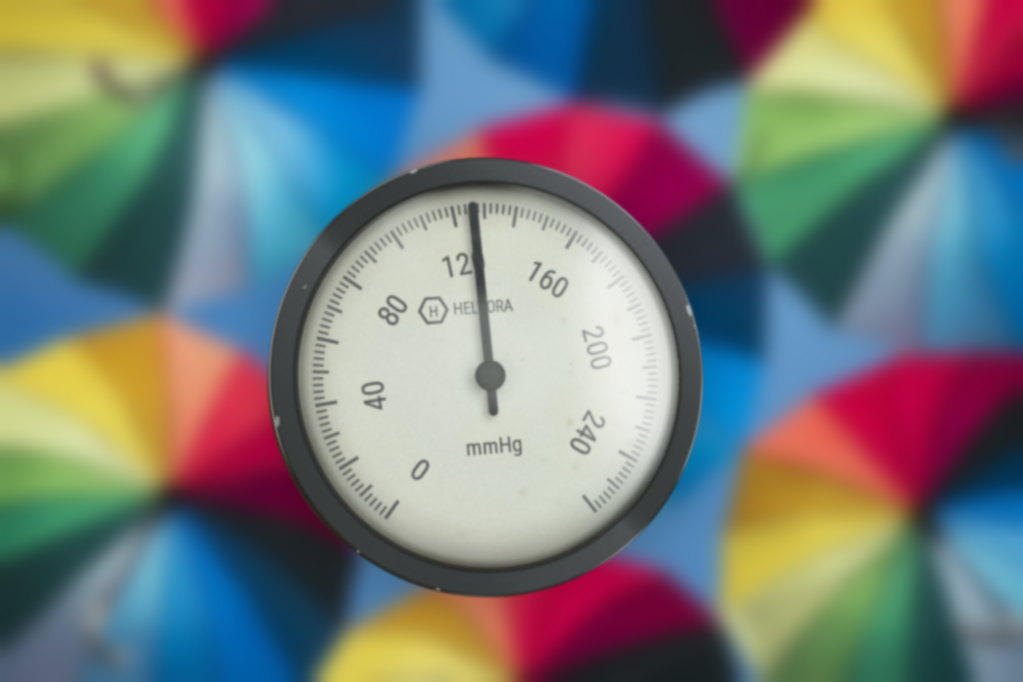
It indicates 126 mmHg
